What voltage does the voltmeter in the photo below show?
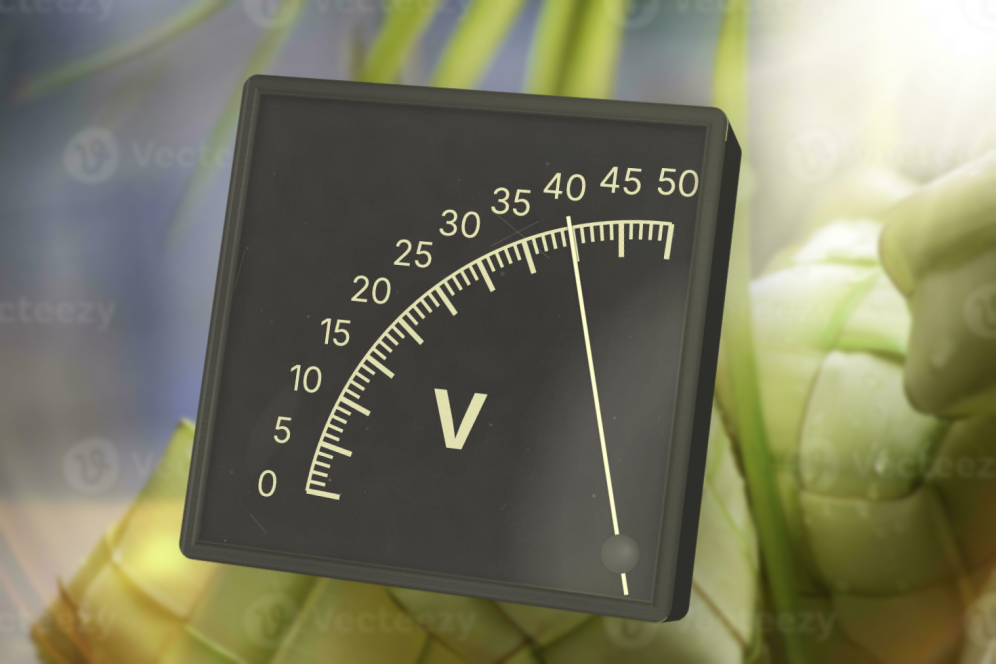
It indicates 40 V
